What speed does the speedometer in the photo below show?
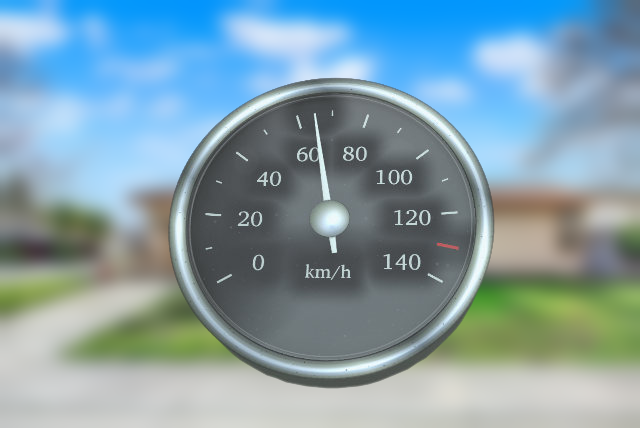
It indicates 65 km/h
